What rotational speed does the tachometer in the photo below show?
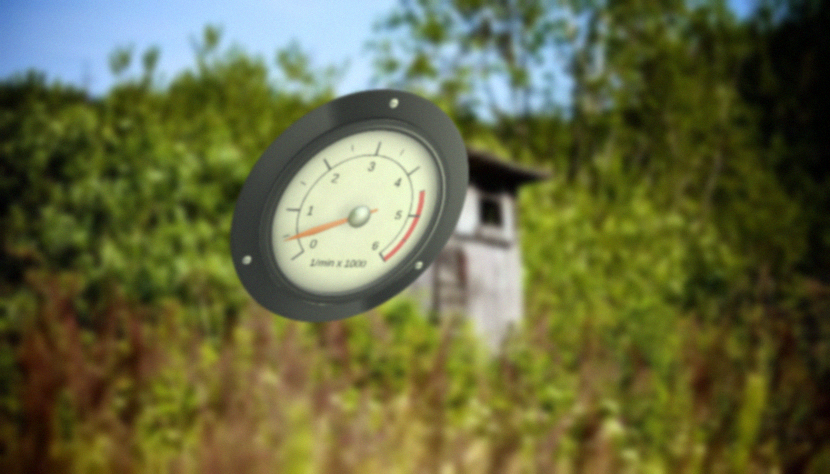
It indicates 500 rpm
